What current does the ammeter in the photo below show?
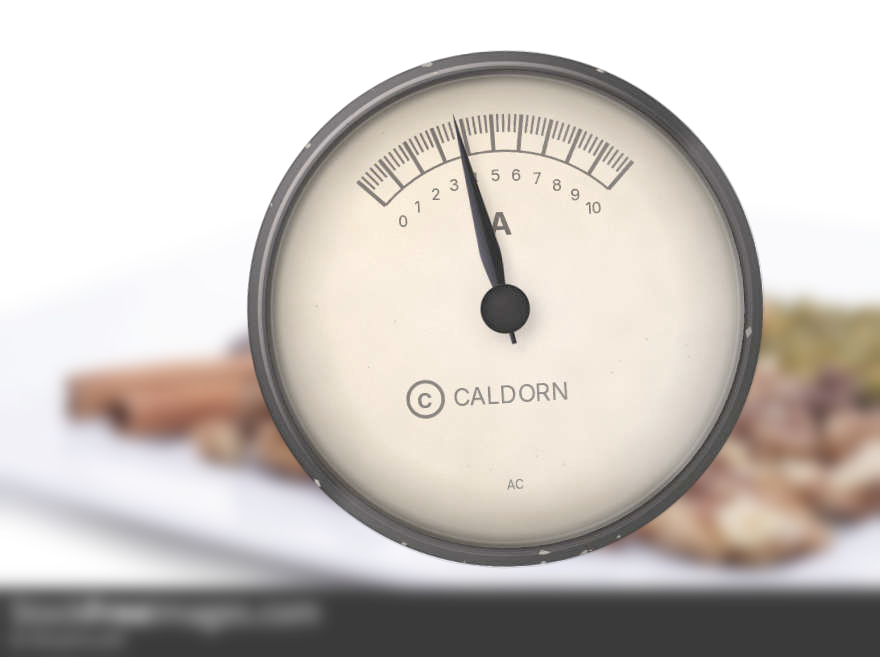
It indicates 3.8 A
